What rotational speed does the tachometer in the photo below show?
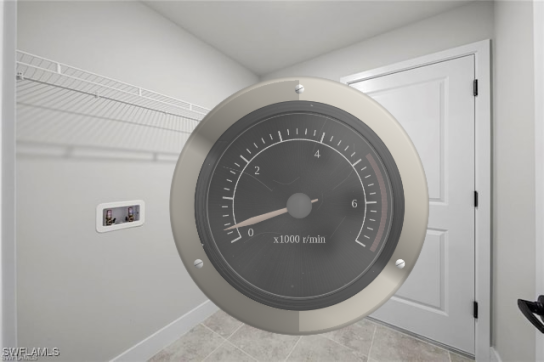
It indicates 300 rpm
